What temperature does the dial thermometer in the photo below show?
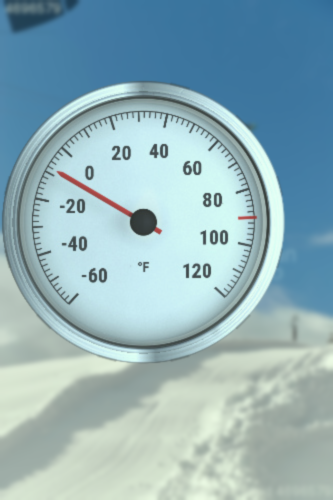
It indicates -8 °F
